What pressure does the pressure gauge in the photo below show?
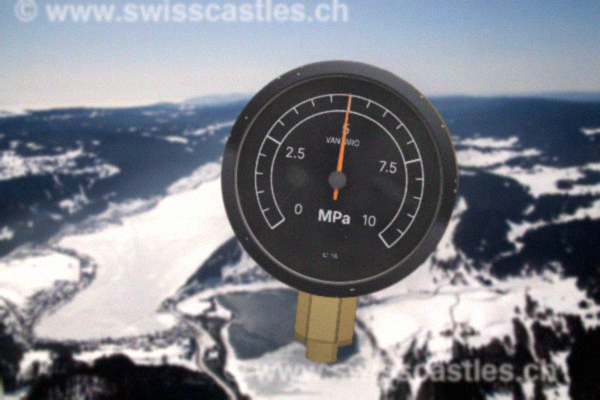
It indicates 5 MPa
